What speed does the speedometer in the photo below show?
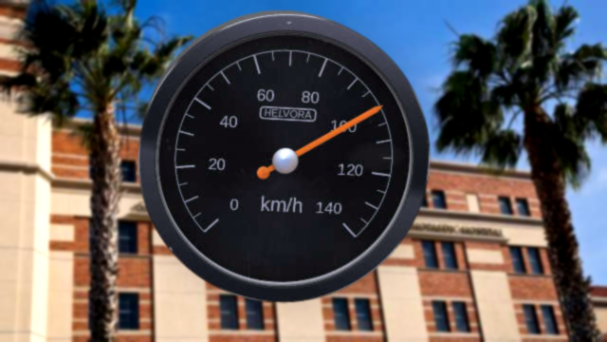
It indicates 100 km/h
